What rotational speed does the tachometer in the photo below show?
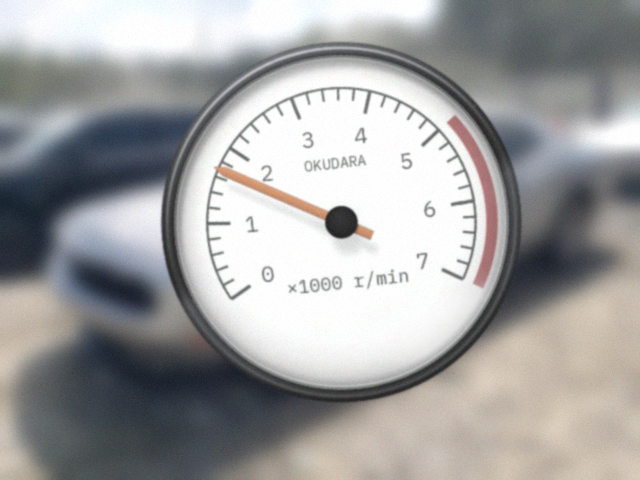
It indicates 1700 rpm
